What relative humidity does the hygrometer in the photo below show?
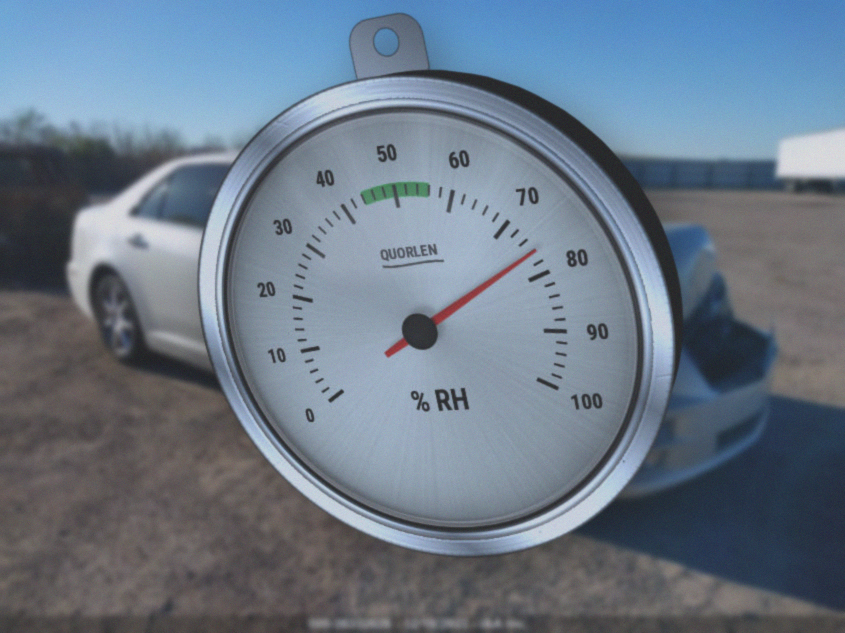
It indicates 76 %
